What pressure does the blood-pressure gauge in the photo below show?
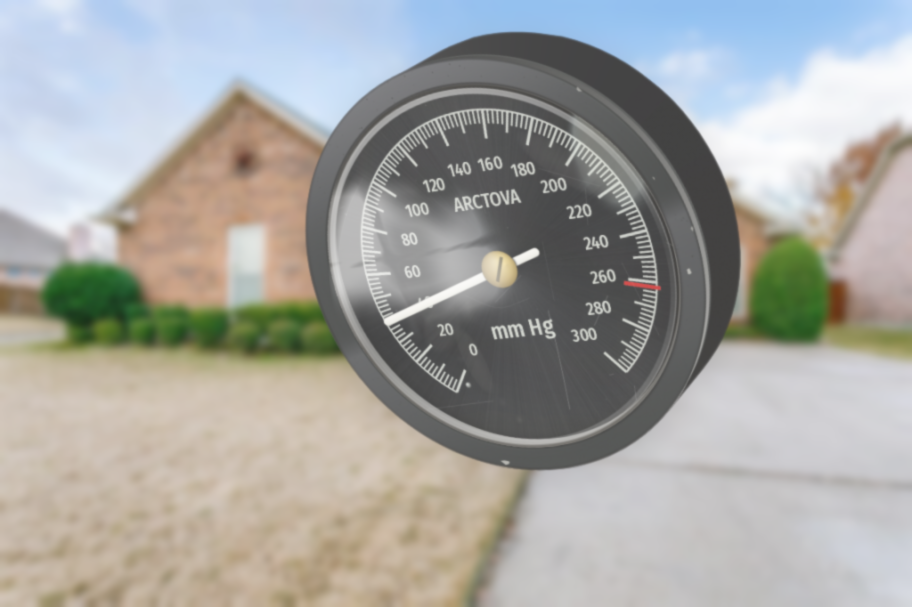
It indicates 40 mmHg
